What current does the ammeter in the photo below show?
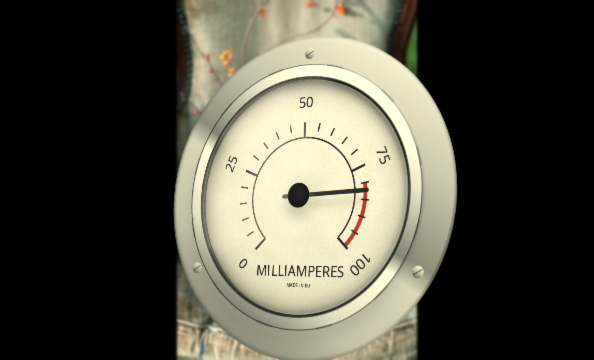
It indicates 82.5 mA
